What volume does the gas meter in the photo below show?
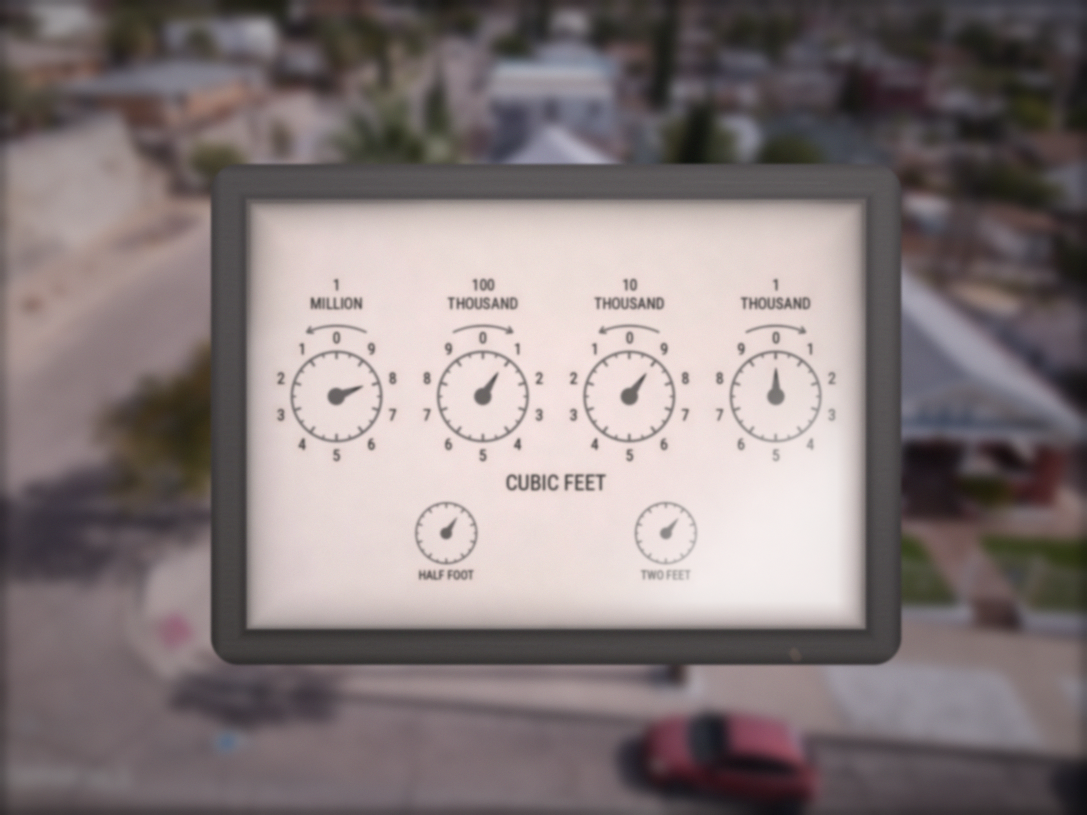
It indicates 809000 ft³
